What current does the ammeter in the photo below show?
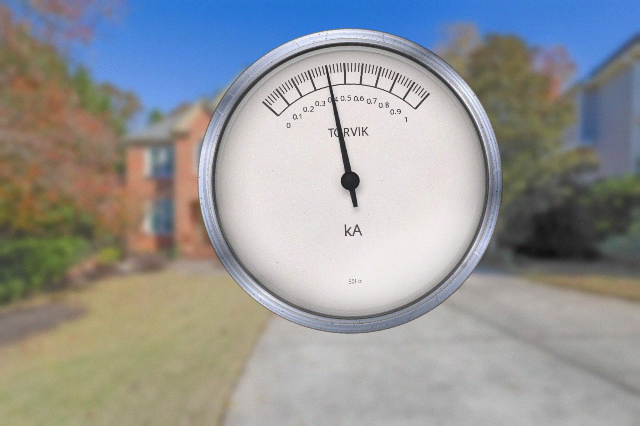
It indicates 0.4 kA
